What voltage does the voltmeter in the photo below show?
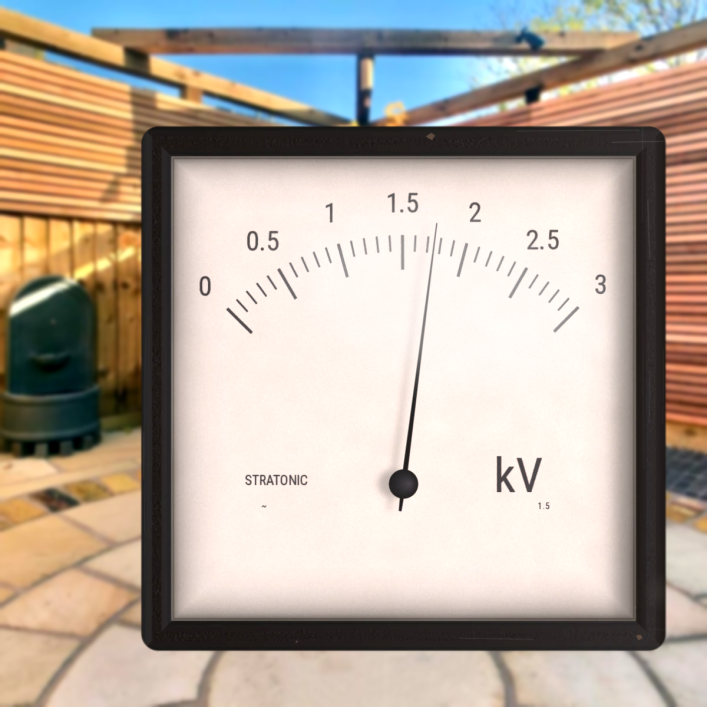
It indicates 1.75 kV
